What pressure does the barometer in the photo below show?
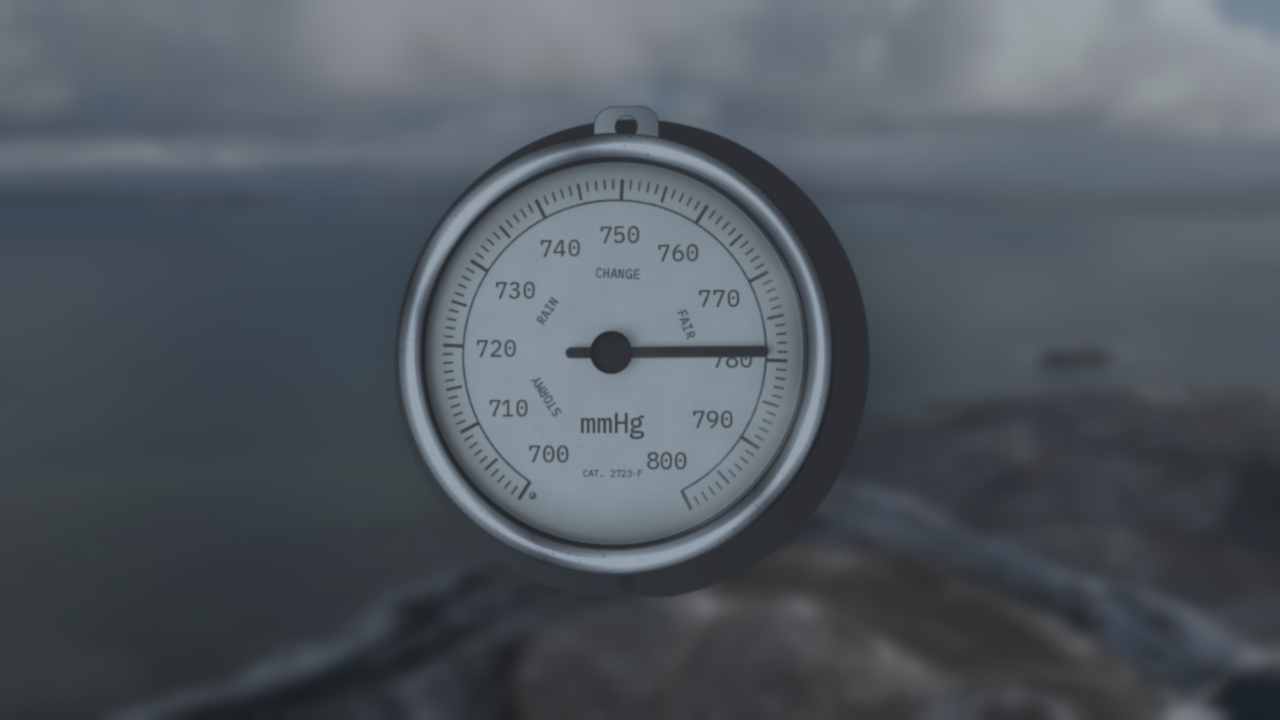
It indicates 779 mmHg
